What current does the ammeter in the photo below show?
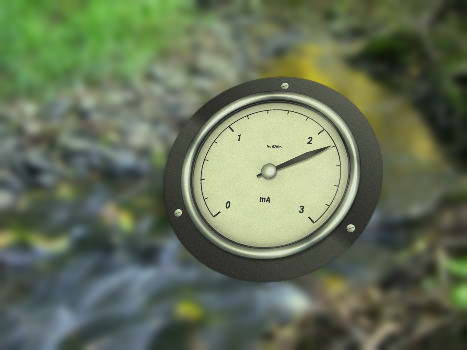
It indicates 2.2 mA
